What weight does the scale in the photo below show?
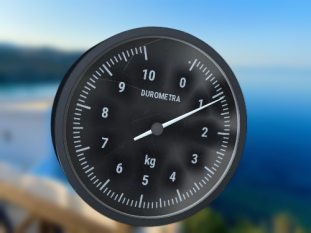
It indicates 1.1 kg
